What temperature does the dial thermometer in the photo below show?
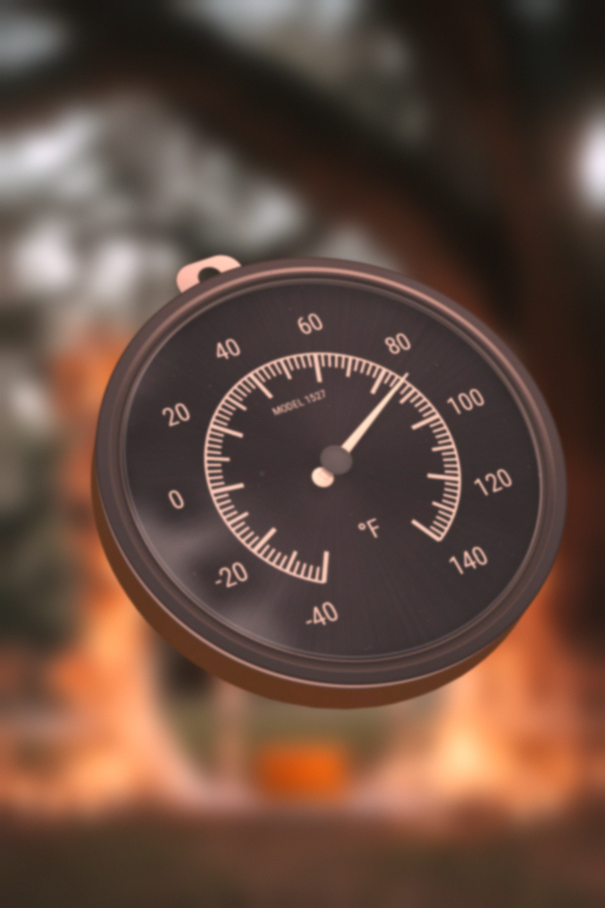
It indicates 86 °F
